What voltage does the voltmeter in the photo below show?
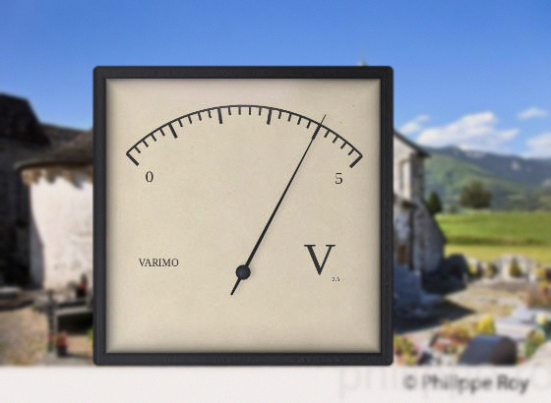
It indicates 4 V
